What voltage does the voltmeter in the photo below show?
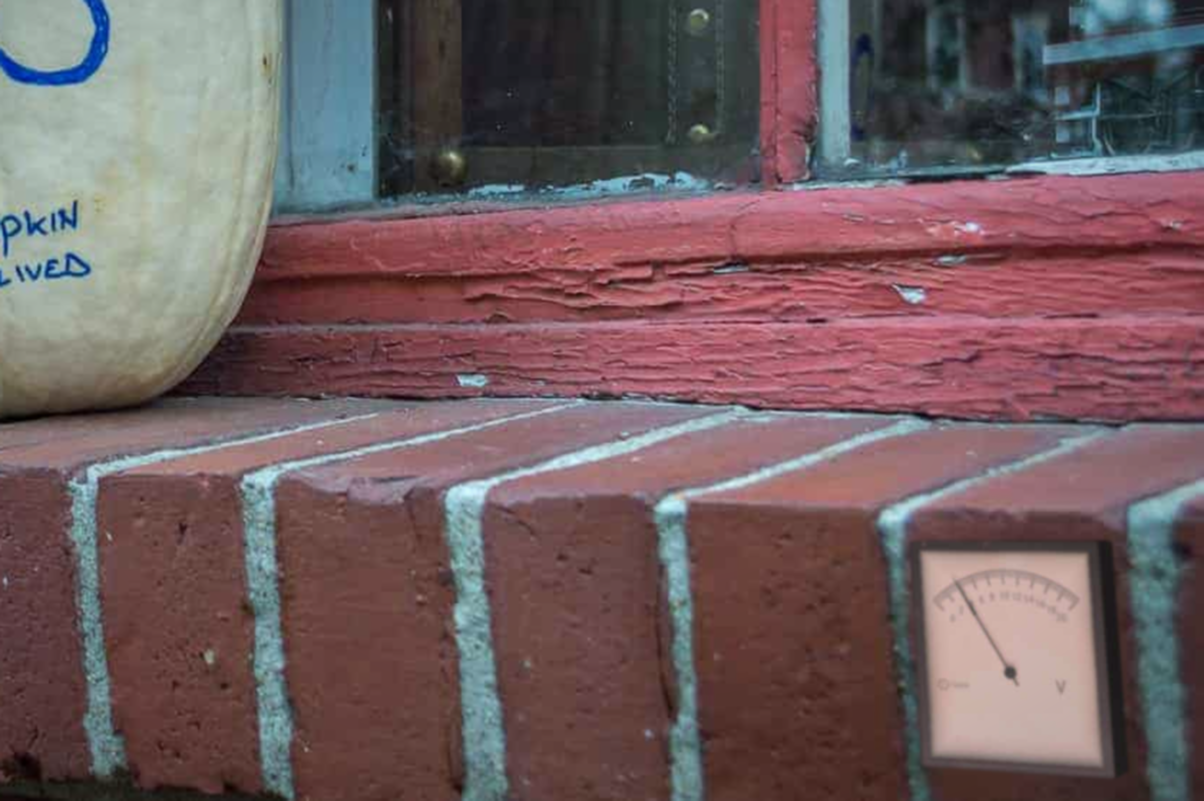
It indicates 4 V
